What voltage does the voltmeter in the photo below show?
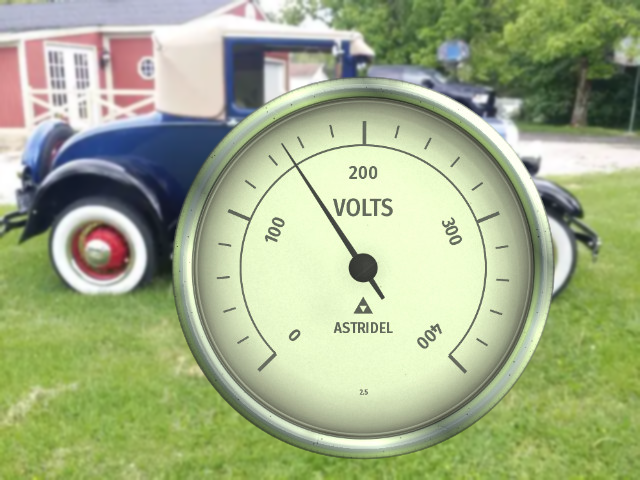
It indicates 150 V
